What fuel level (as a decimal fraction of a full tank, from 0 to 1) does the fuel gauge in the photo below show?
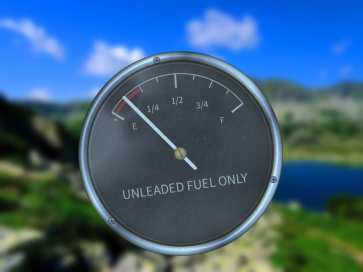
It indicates 0.125
